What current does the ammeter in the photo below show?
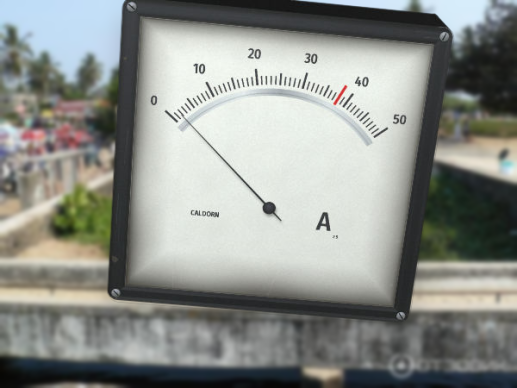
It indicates 2 A
